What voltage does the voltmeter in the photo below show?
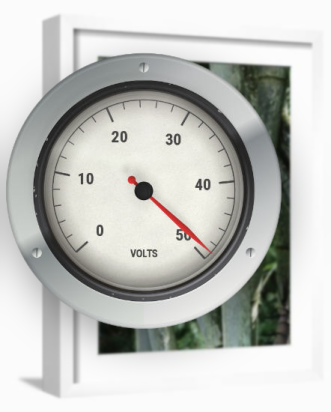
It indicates 49 V
